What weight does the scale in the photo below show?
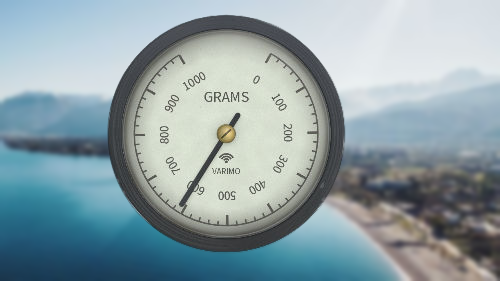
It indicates 610 g
